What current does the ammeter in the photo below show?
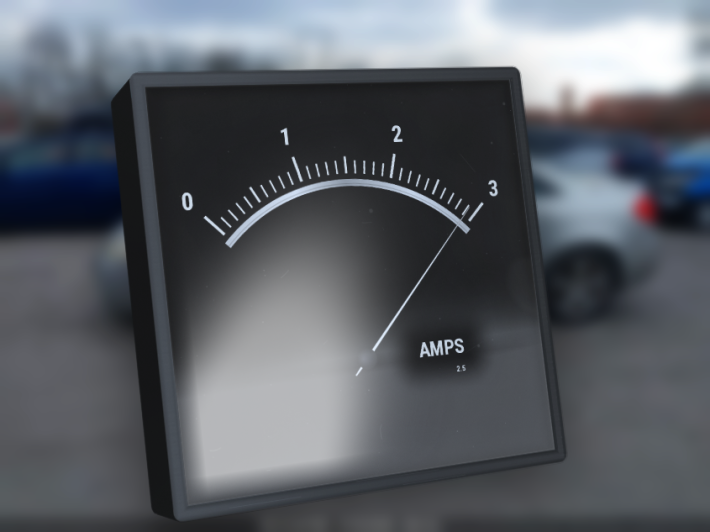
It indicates 2.9 A
